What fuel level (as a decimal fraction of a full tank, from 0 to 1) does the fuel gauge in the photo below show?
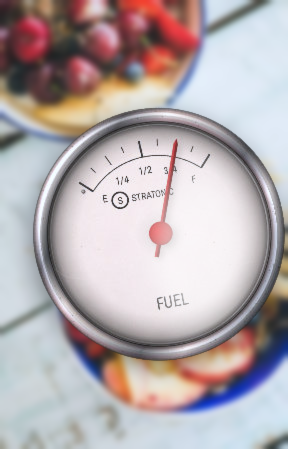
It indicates 0.75
